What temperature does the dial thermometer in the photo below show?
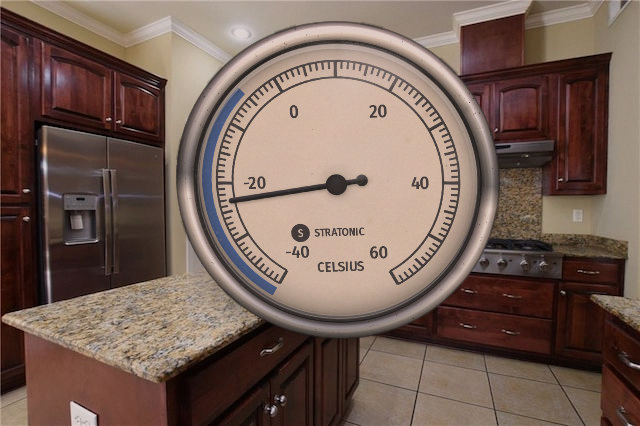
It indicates -23 °C
